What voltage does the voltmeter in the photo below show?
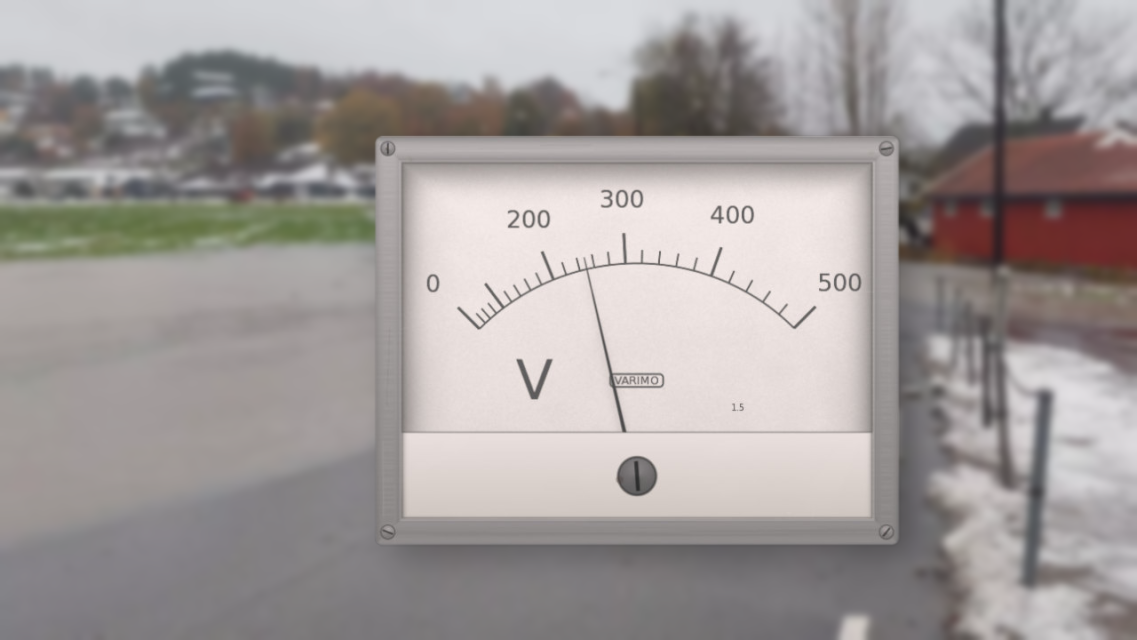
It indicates 250 V
